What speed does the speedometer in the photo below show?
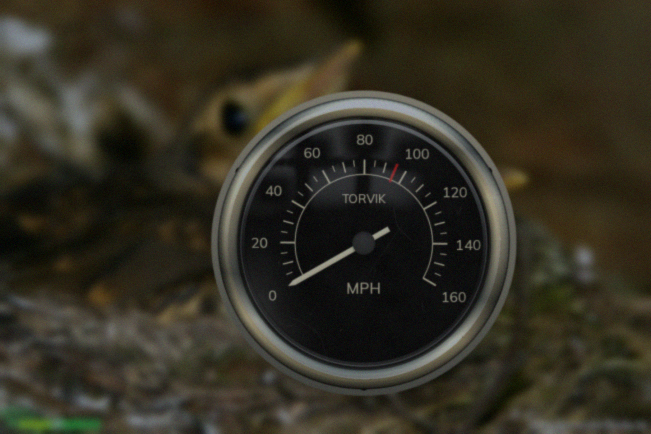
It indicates 0 mph
